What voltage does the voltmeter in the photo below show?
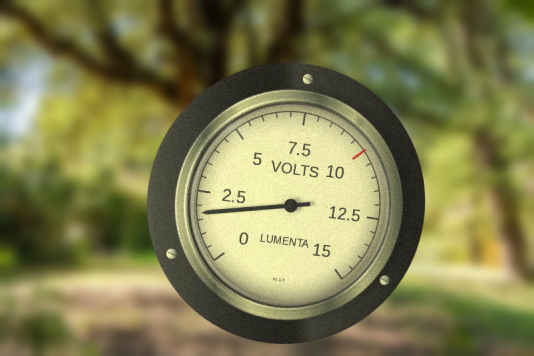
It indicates 1.75 V
